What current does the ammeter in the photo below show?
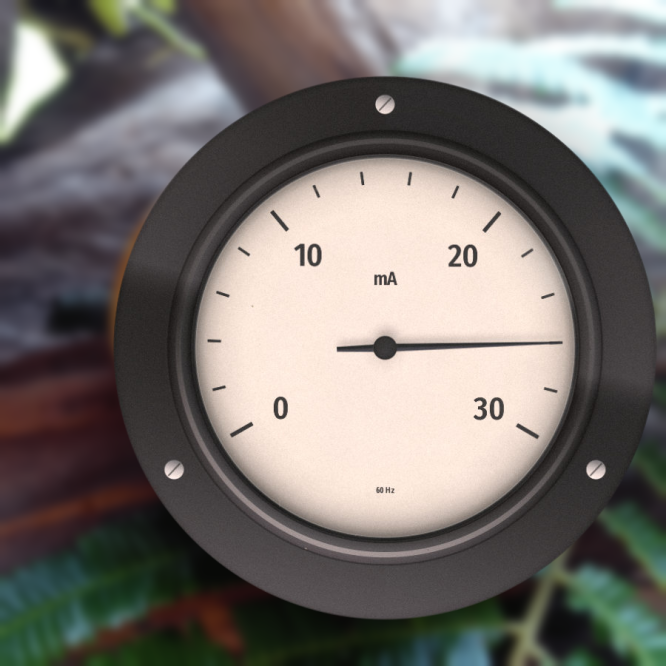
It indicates 26 mA
